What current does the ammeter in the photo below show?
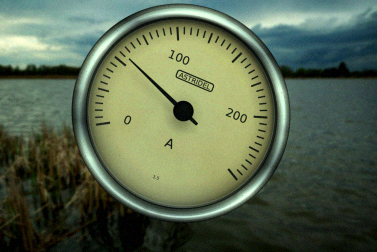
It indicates 55 A
